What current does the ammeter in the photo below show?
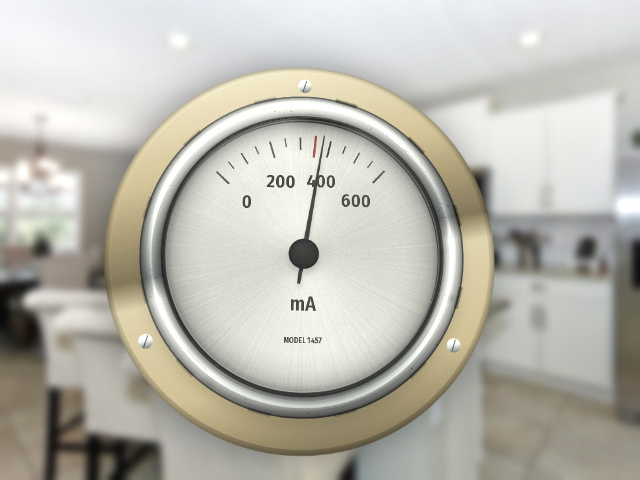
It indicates 375 mA
